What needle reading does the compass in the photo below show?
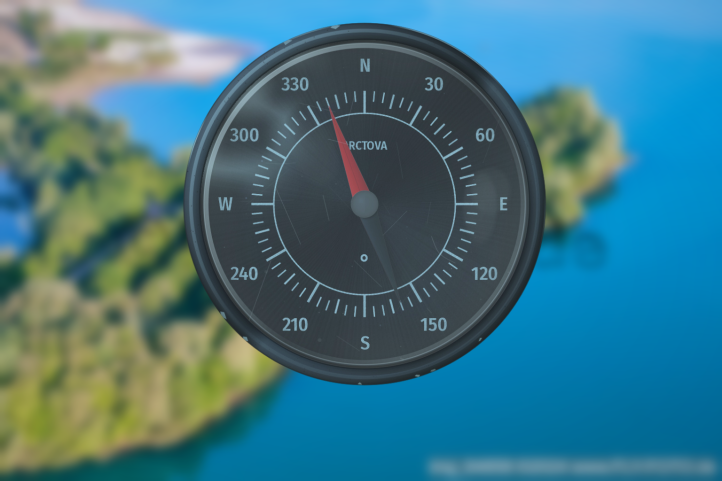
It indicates 340 °
